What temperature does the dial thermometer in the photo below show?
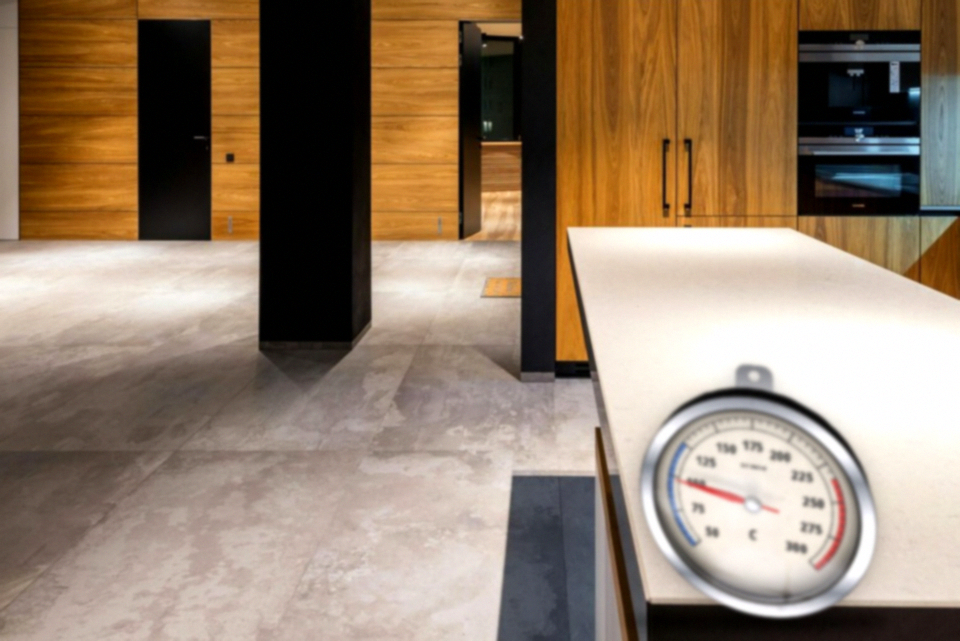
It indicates 100 °C
